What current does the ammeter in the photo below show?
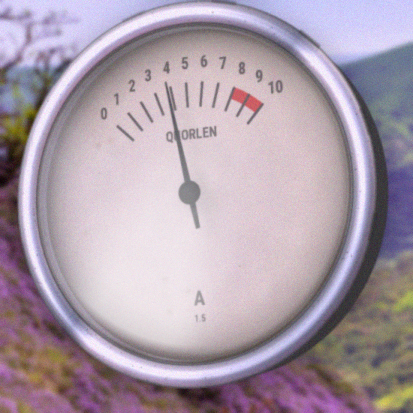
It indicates 4 A
